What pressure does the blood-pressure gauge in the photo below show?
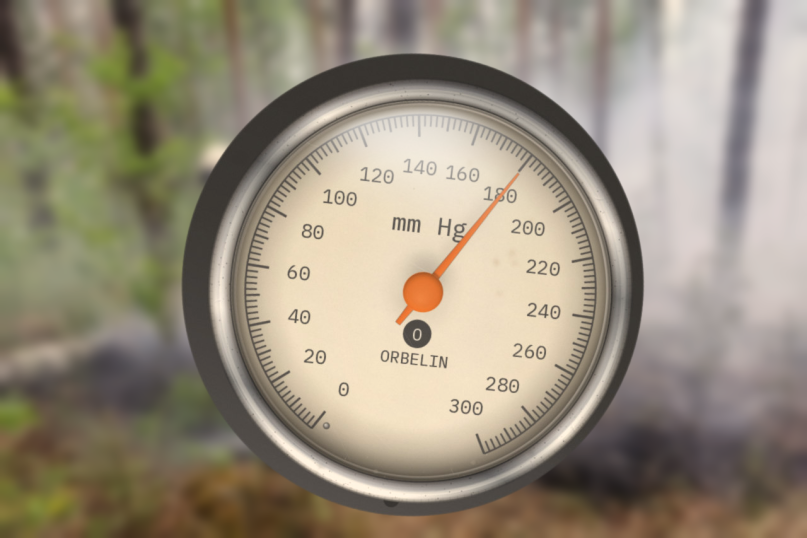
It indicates 180 mmHg
